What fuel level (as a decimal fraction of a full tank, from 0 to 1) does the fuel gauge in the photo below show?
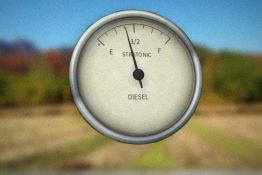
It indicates 0.375
